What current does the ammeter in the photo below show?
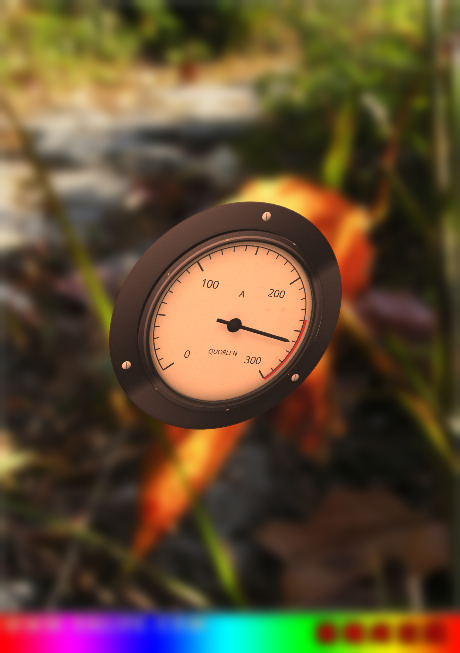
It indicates 260 A
